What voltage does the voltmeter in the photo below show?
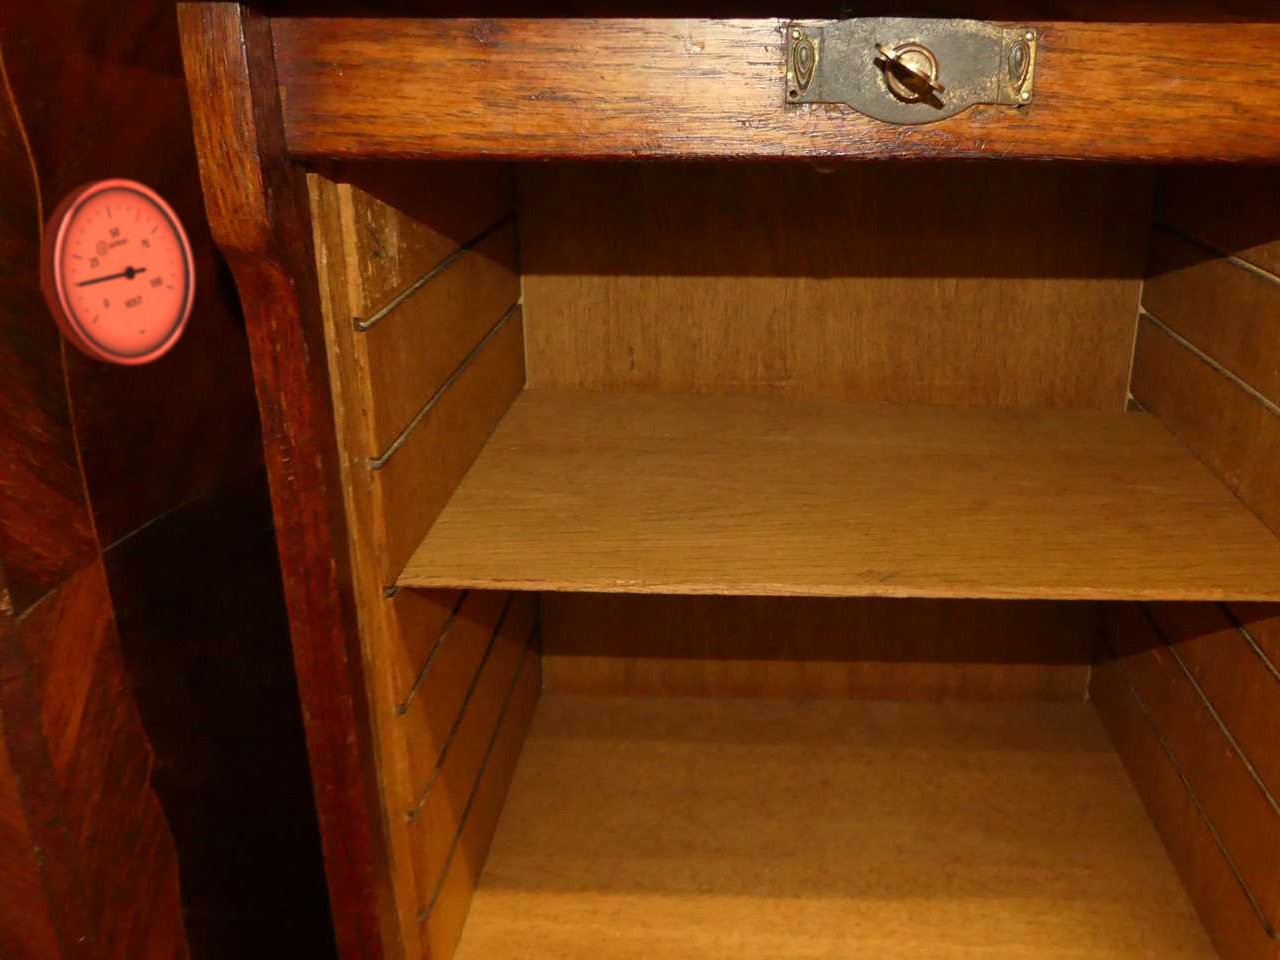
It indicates 15 V
